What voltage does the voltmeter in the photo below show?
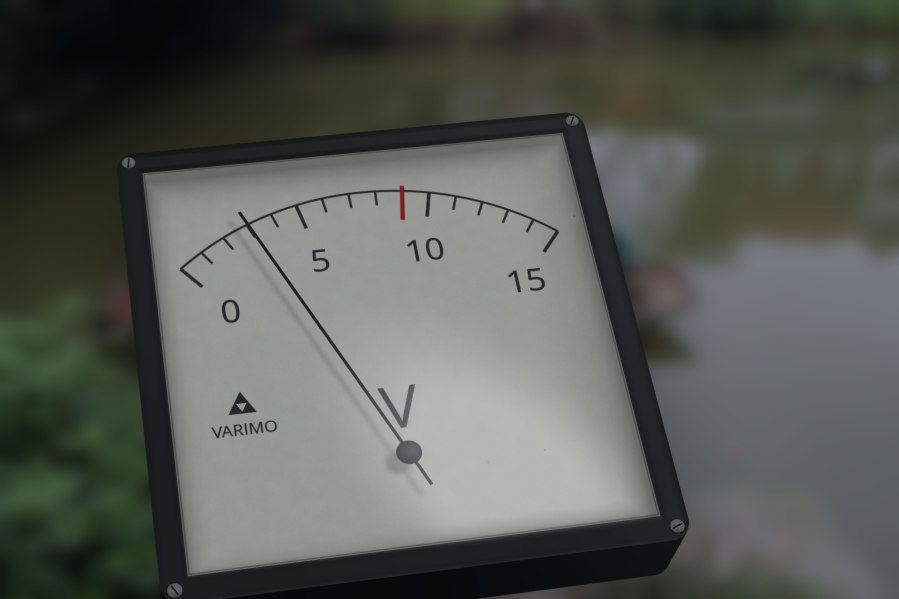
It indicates 3 V
